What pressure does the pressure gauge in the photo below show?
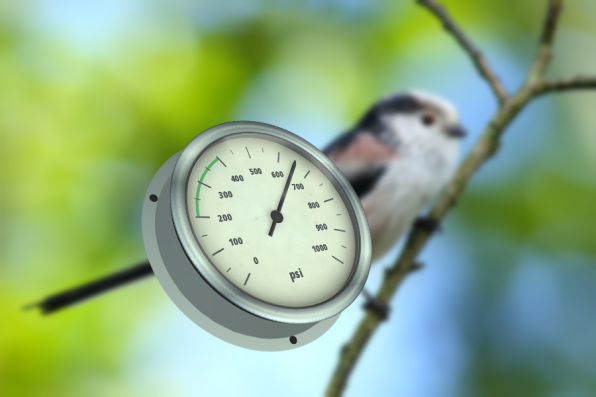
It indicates 650 psi
